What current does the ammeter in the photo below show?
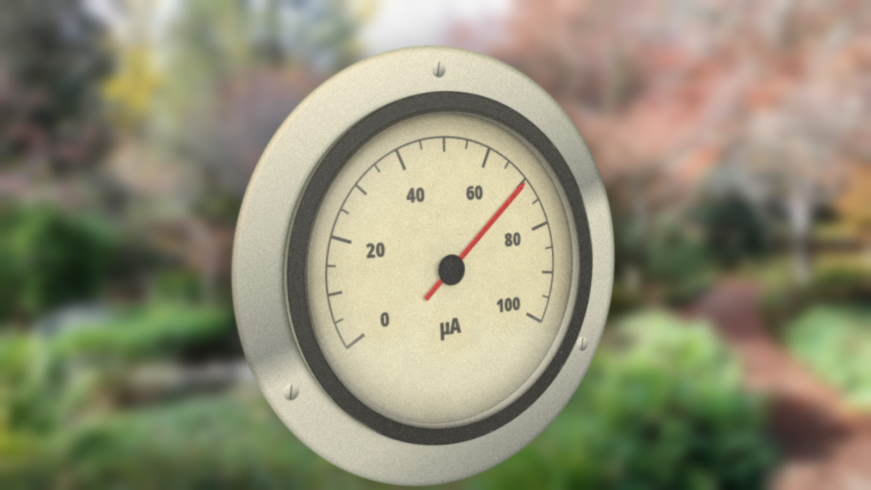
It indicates 70 µA
